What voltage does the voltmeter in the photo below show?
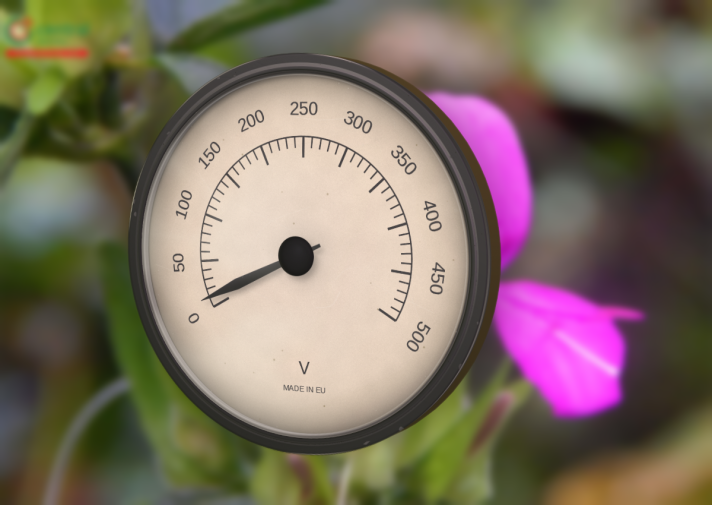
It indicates 10 V
